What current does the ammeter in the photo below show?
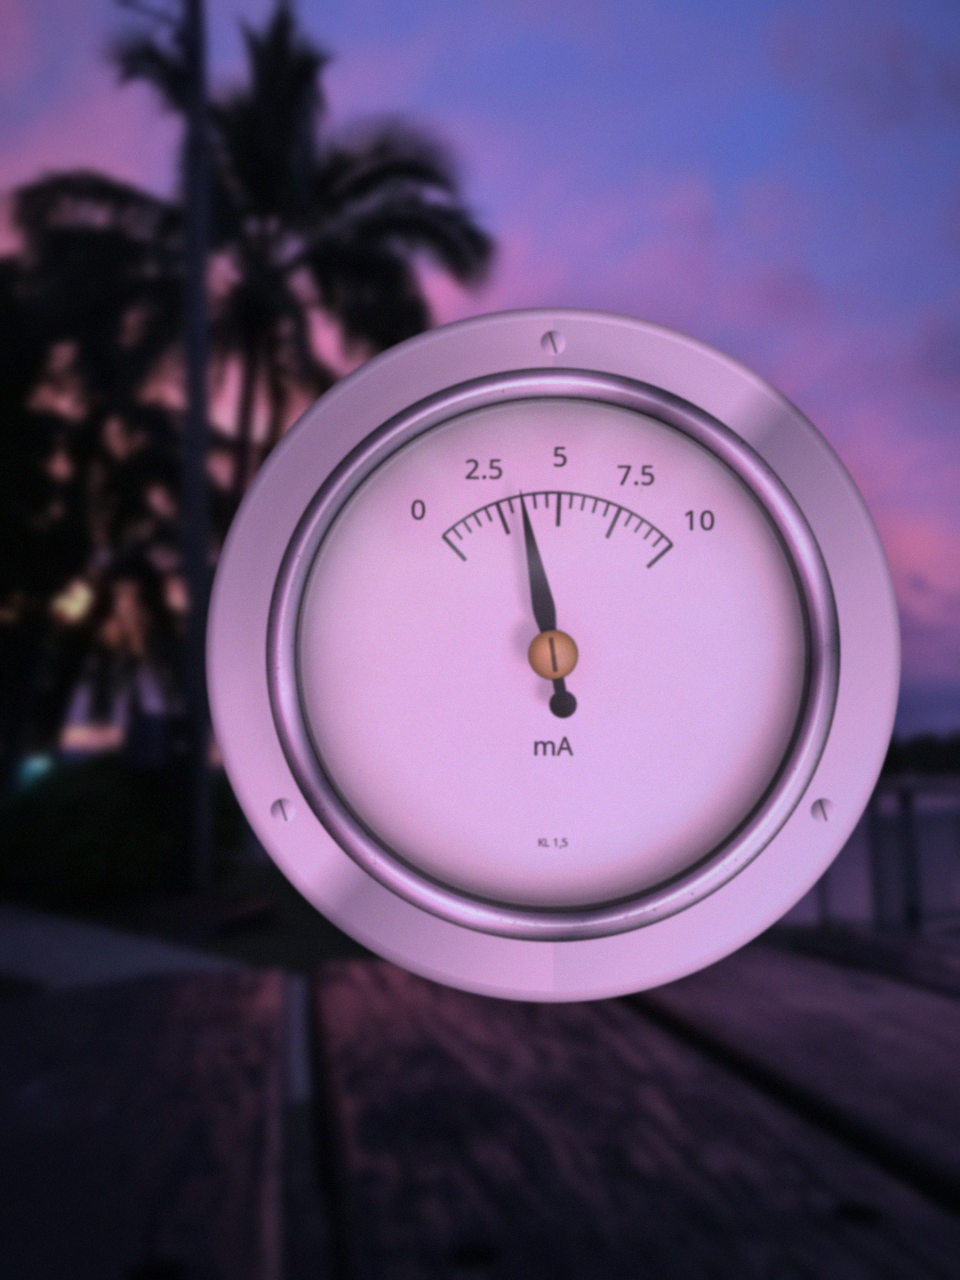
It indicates 3.5 mA
